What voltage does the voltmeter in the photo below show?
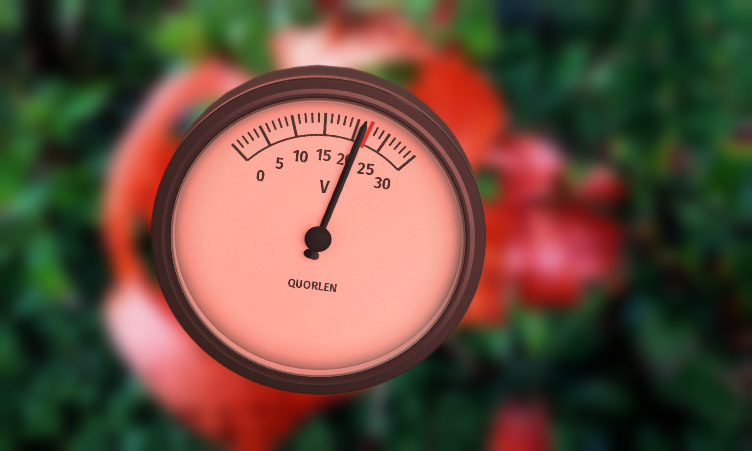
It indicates 21 V
